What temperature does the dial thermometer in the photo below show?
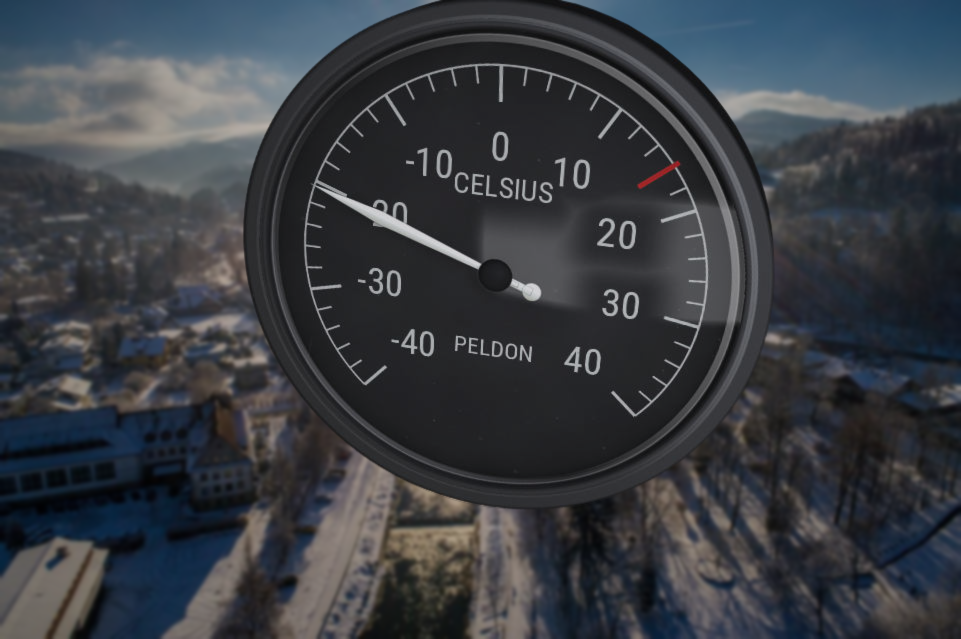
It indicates -20 °C
